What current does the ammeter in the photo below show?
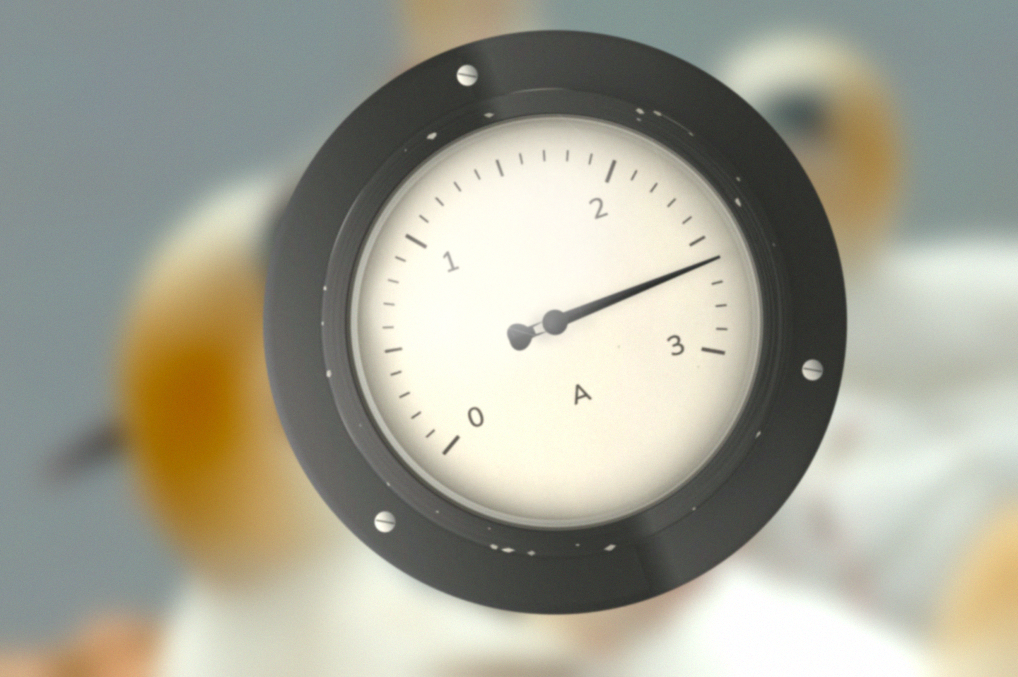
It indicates 2.6 A
